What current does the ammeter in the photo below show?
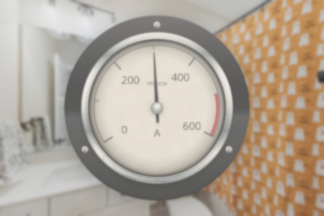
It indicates 300 A
